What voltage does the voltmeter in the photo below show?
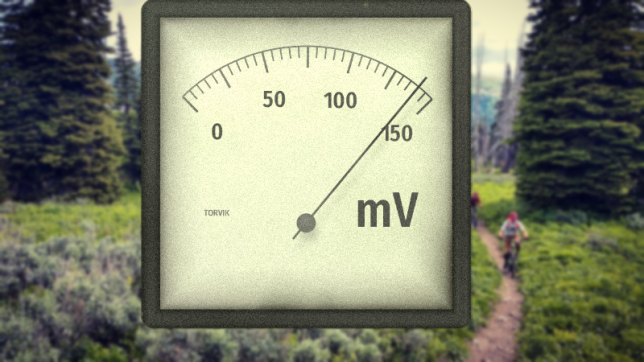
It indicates 140 mV
